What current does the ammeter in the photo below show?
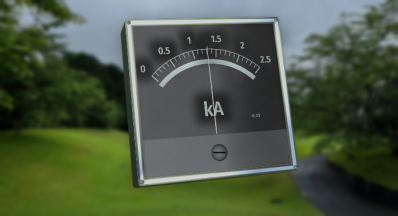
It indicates 1.3 kA
